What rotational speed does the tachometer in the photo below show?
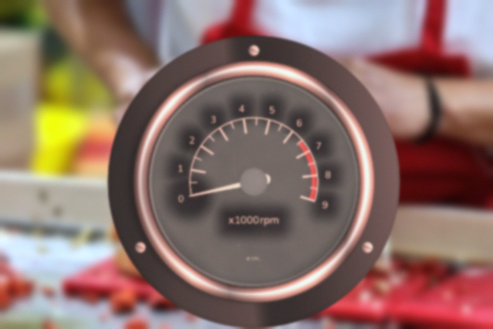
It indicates 0 rpm
